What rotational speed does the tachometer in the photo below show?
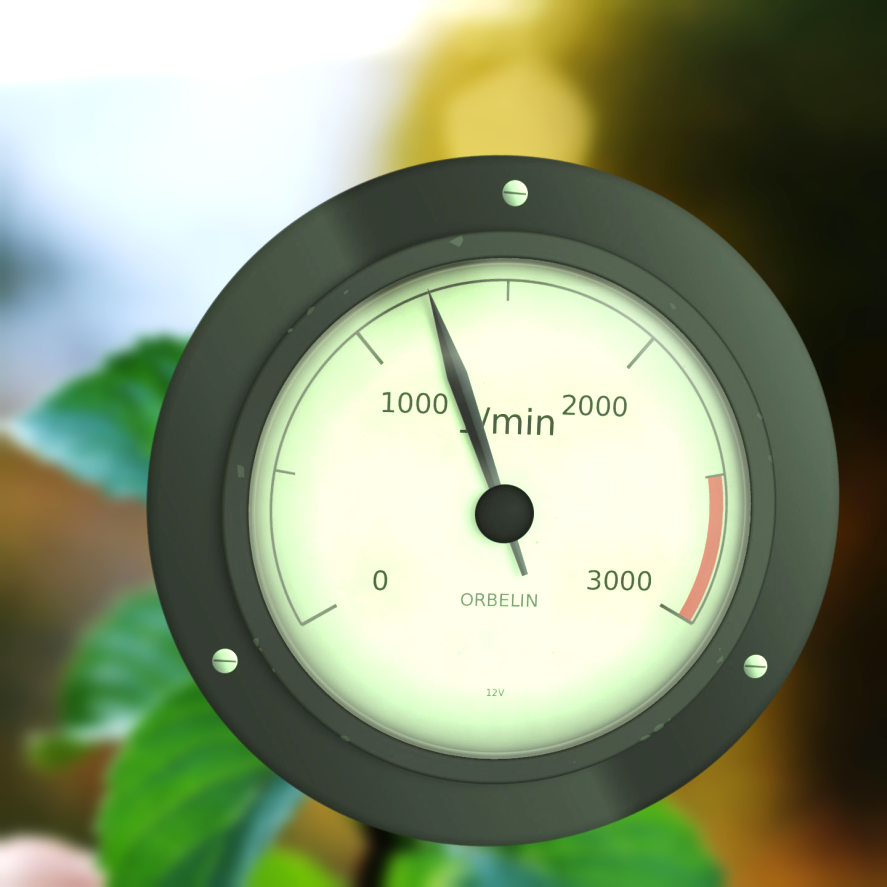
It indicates 1250 rpm
